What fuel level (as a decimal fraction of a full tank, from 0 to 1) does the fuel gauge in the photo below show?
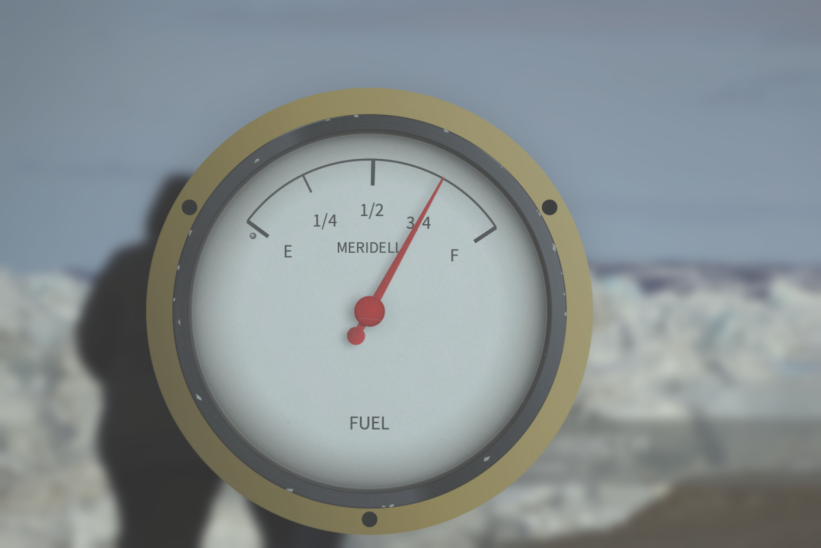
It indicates 0.75
